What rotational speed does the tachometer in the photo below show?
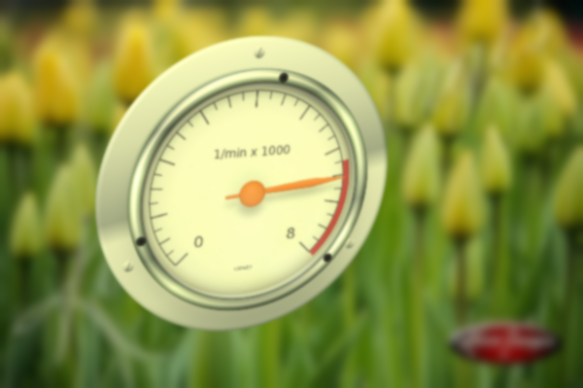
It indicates 6500 rpm
